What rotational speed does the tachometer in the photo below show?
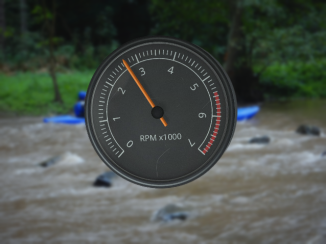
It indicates 2700 rpm
